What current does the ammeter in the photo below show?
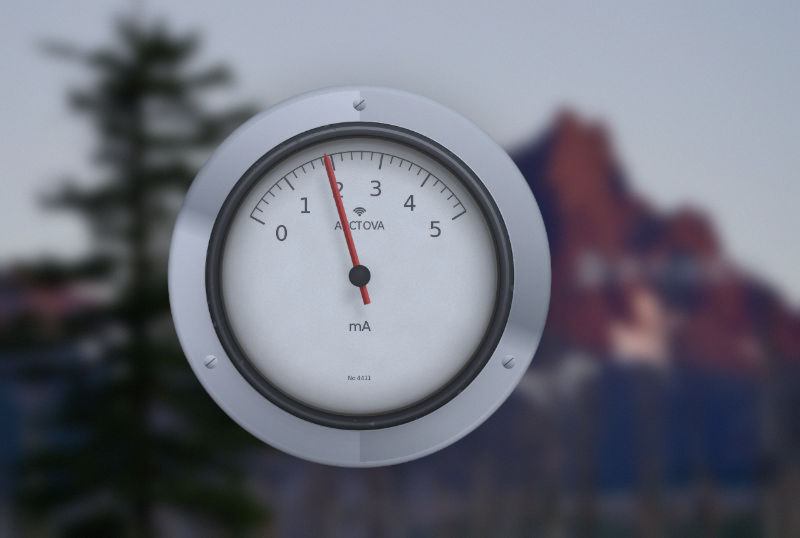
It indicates 1.9 mA
